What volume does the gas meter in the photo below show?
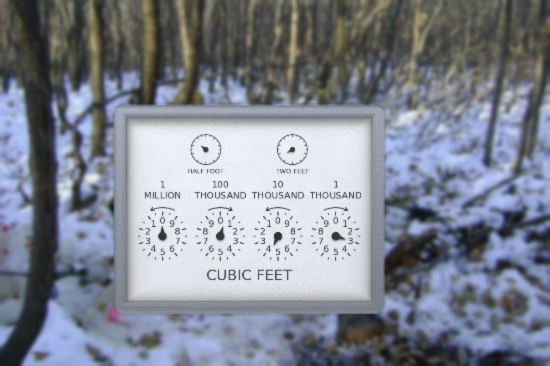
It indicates 4300 ft³
